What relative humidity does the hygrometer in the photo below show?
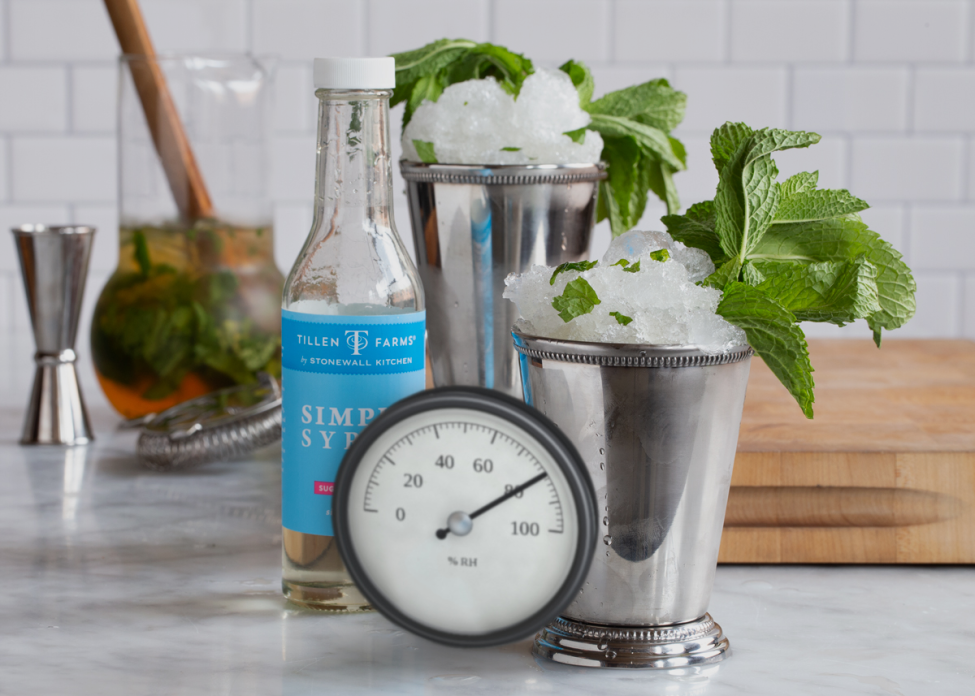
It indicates 80 %
